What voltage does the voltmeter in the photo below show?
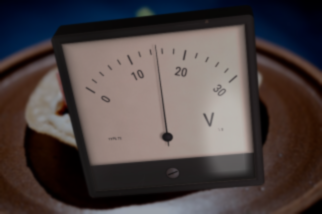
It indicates 15 V
